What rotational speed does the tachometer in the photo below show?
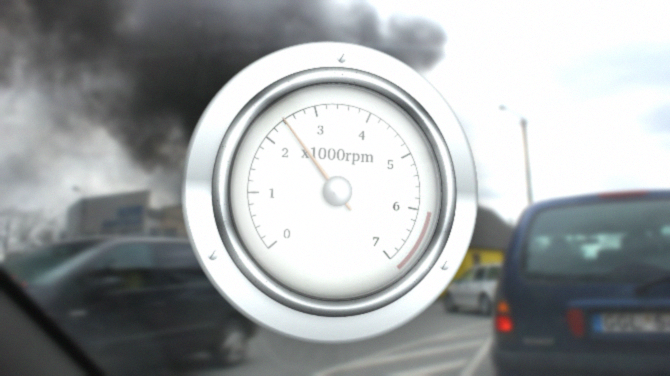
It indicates 2400 rpm
